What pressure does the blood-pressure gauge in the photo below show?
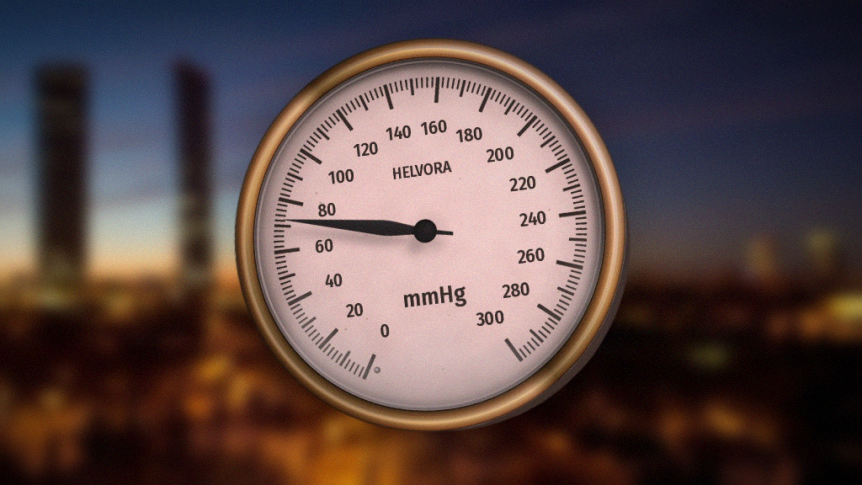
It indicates 72 mmHg
